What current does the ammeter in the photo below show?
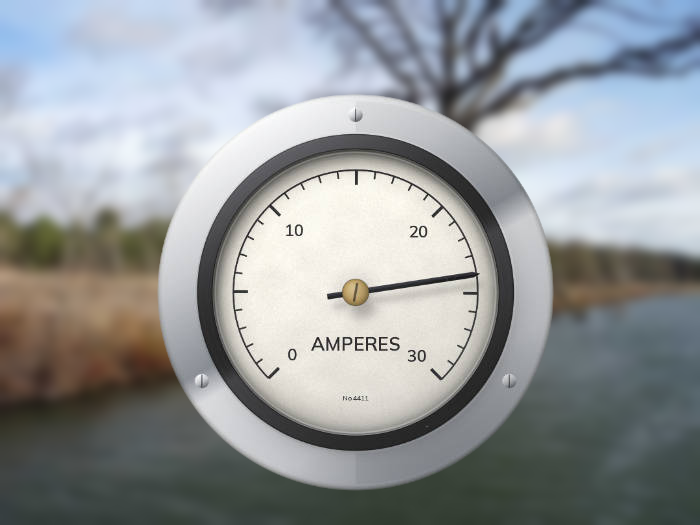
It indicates 24 A
